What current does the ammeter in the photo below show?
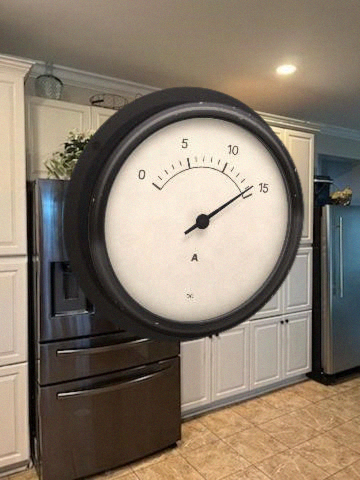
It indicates 14 A
